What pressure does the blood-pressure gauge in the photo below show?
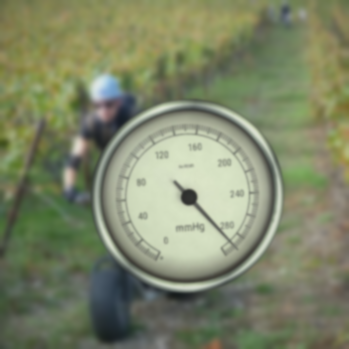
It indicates 290 mmHg
